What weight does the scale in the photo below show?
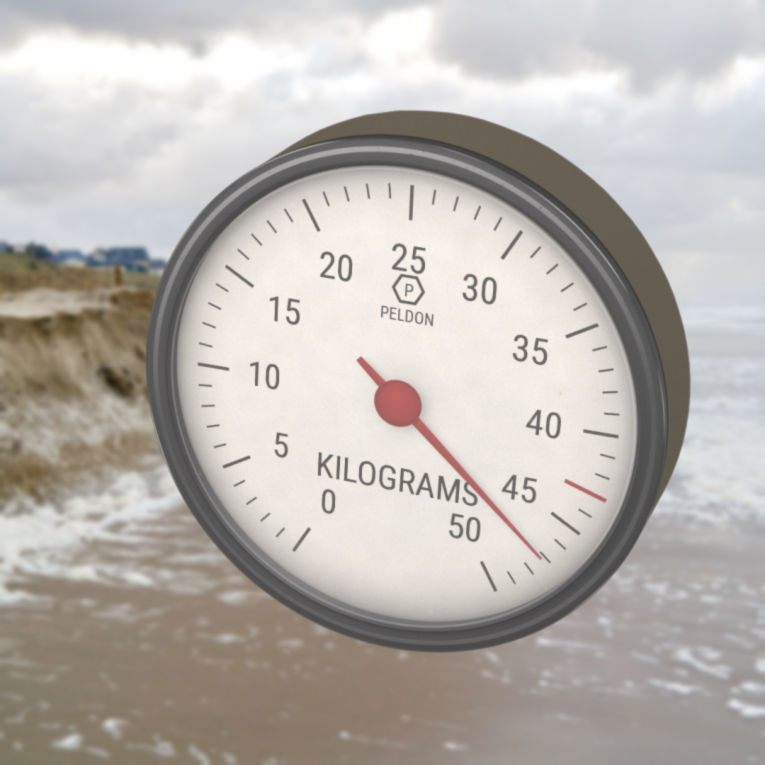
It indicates 47 kg
